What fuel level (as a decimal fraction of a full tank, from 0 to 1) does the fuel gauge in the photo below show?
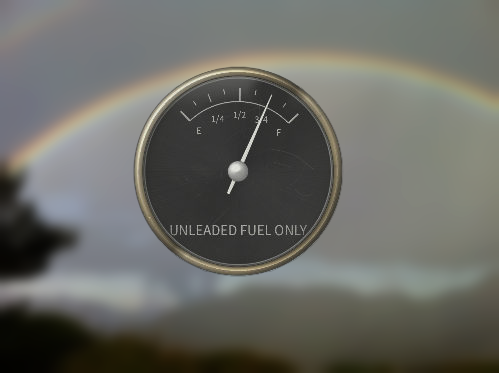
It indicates 0.75
